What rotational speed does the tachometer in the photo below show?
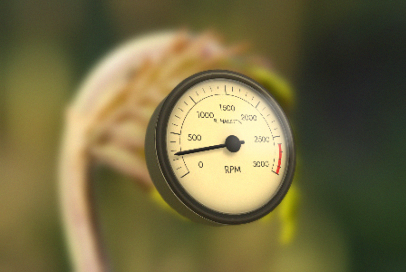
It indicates 250 rpm
